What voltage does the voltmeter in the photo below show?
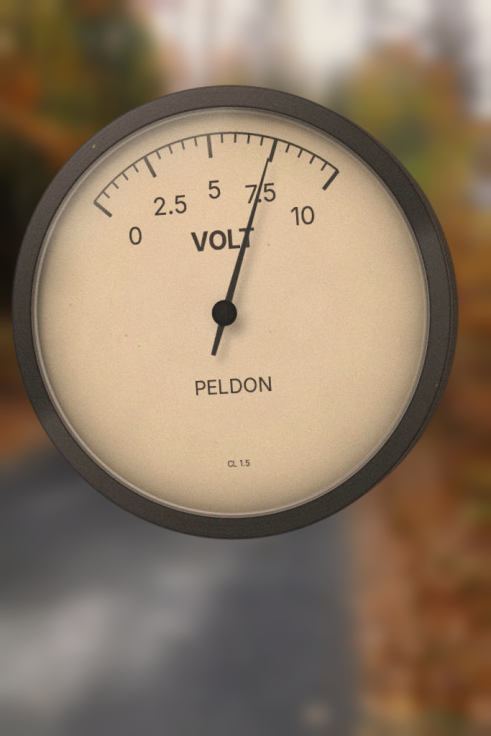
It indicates 7.5 V
